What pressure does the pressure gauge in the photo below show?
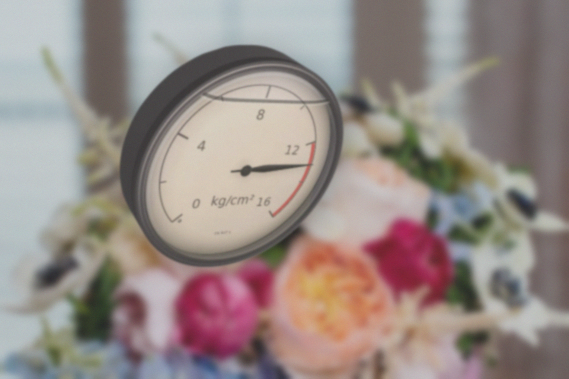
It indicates 13 kg/cm²
